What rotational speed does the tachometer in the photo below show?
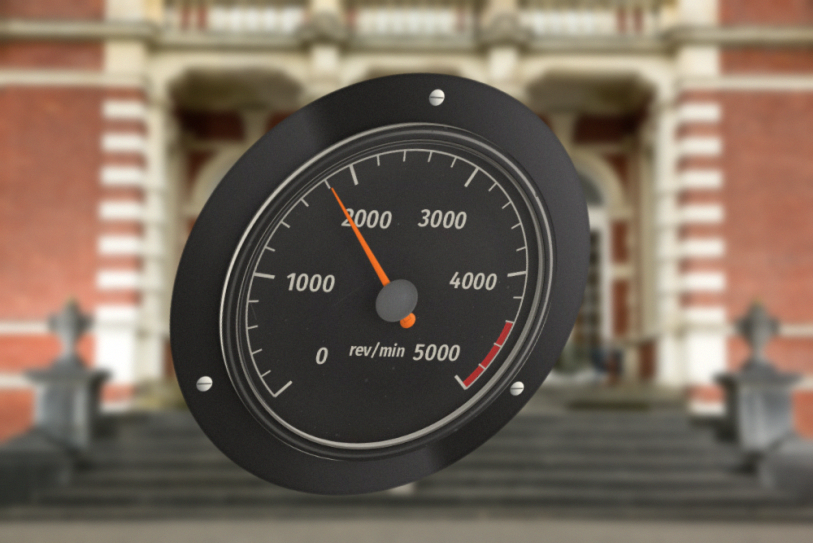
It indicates 1800 rpm
